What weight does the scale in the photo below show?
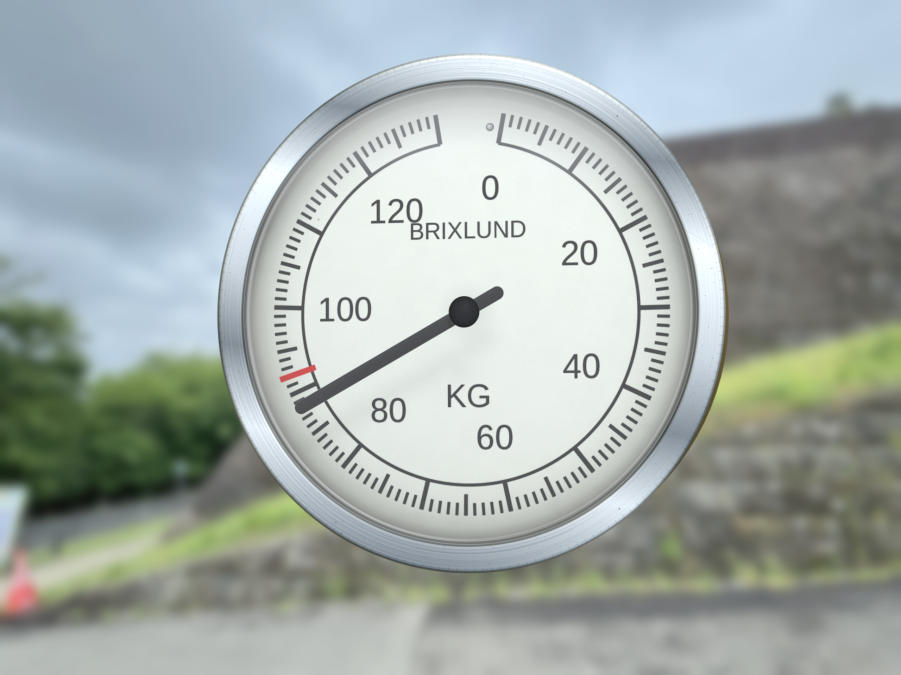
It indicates 88 kg
